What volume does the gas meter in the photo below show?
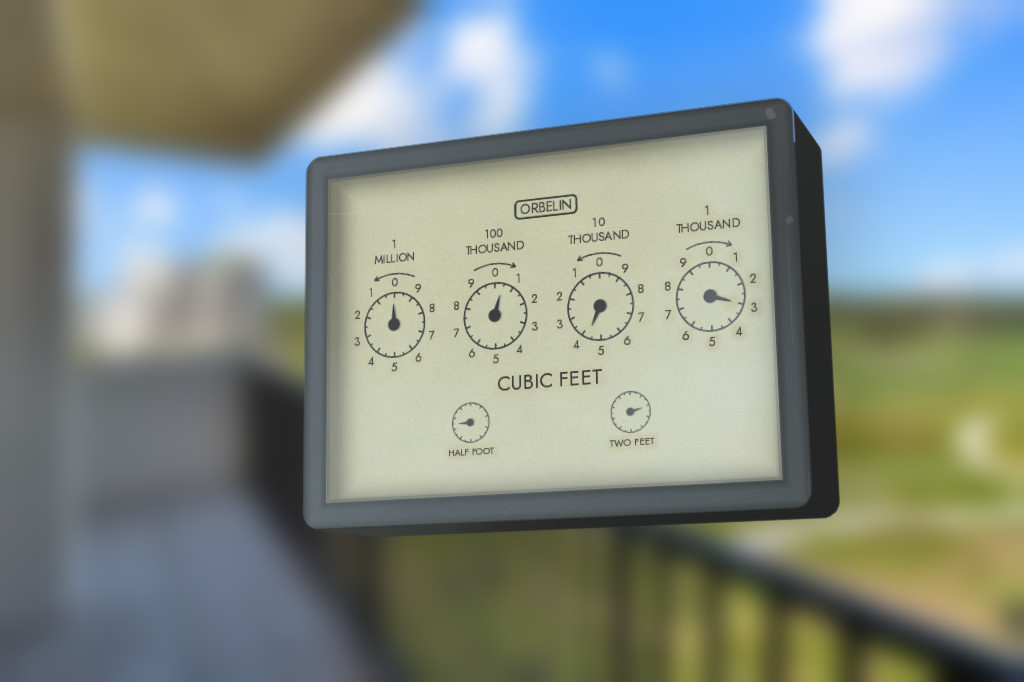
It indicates 4300 ft³
